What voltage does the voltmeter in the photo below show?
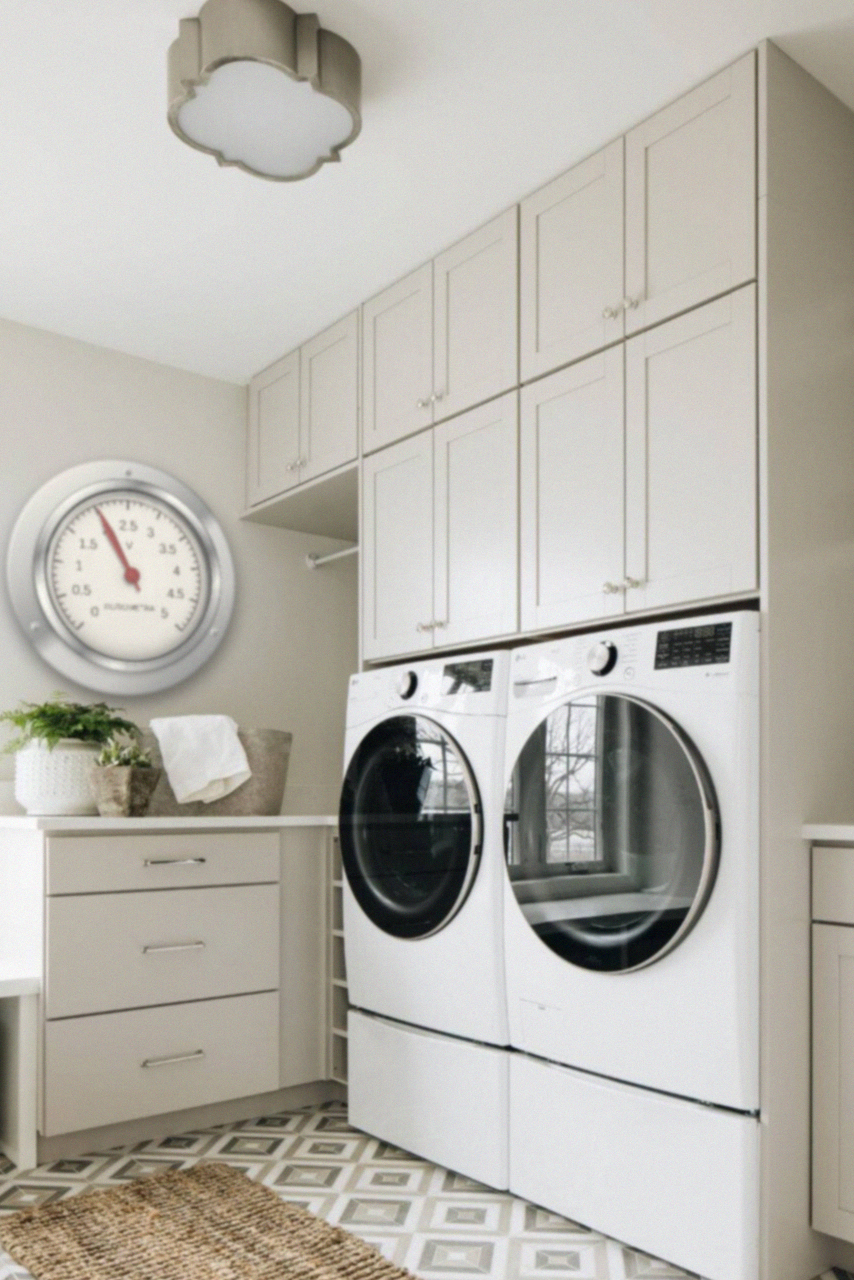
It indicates 2 V
